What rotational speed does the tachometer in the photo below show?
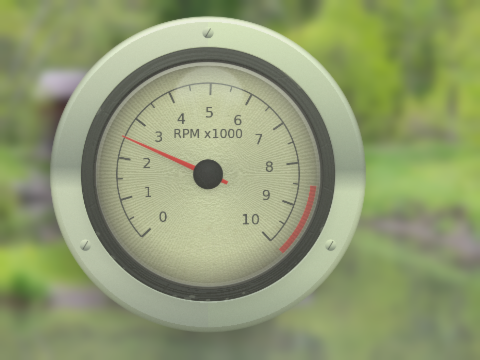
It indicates 2500 rpm
